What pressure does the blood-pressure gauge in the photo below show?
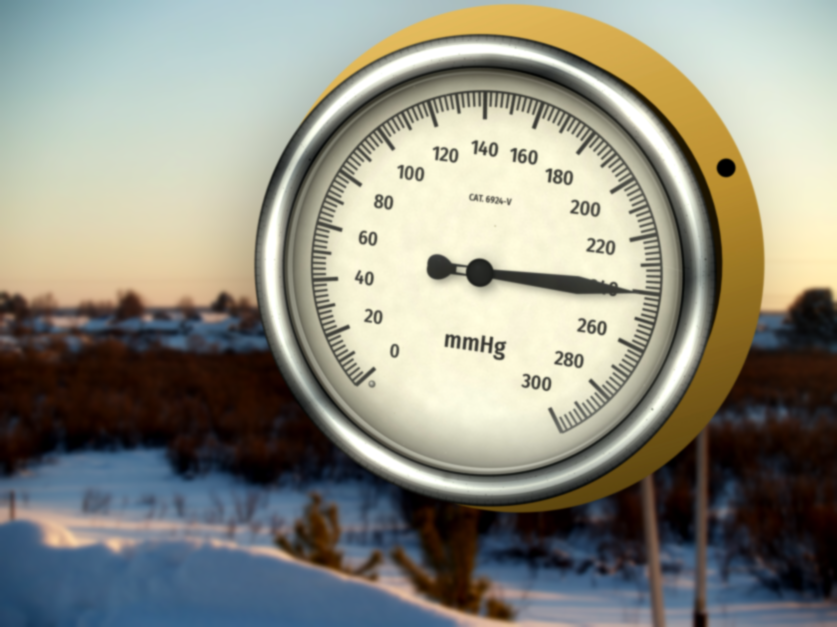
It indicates 240 mmHg
